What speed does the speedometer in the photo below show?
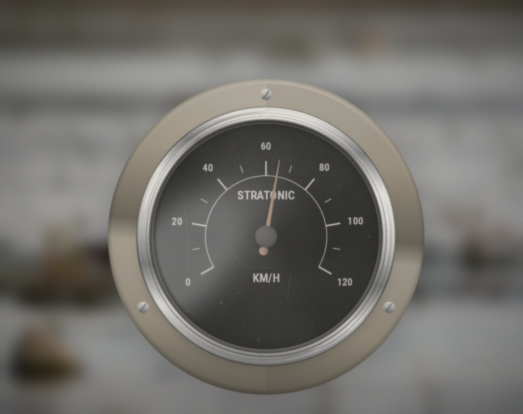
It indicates 65 km/h
